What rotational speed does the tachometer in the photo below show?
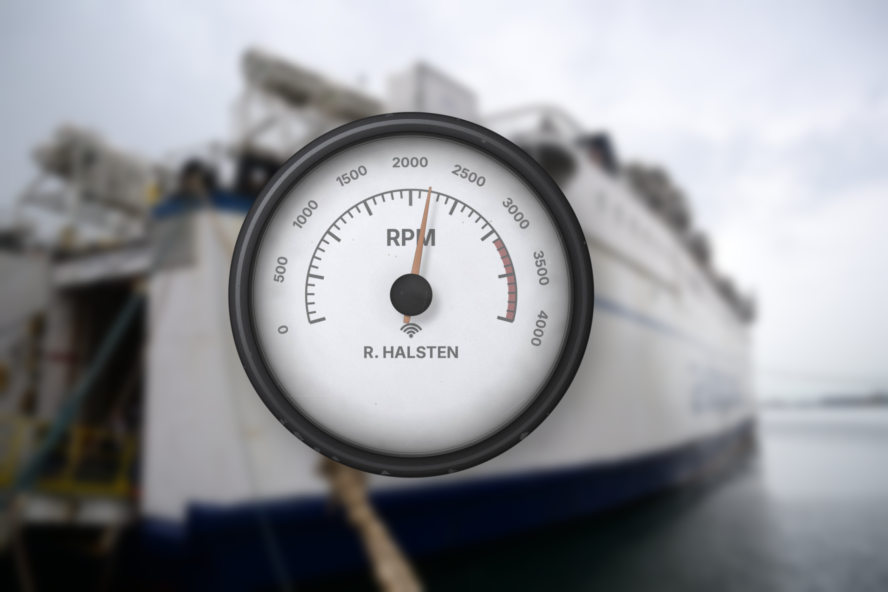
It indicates 2200 rpm
